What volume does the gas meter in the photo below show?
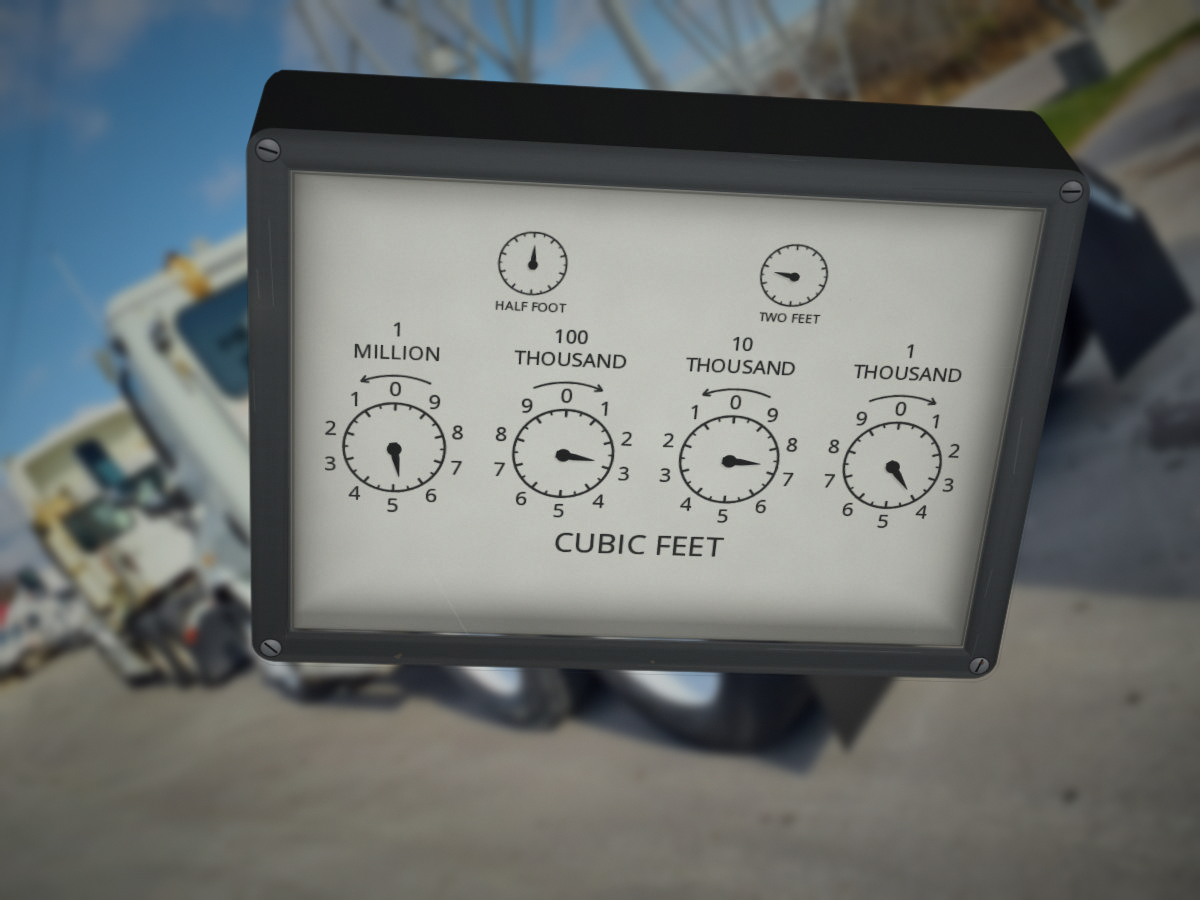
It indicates 527400 ft³
